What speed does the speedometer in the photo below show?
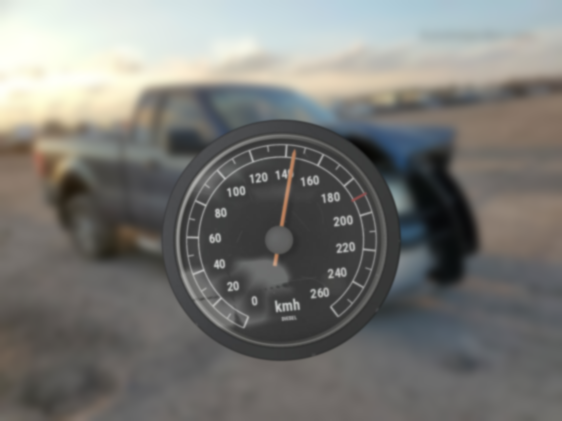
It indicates 145 km/h
